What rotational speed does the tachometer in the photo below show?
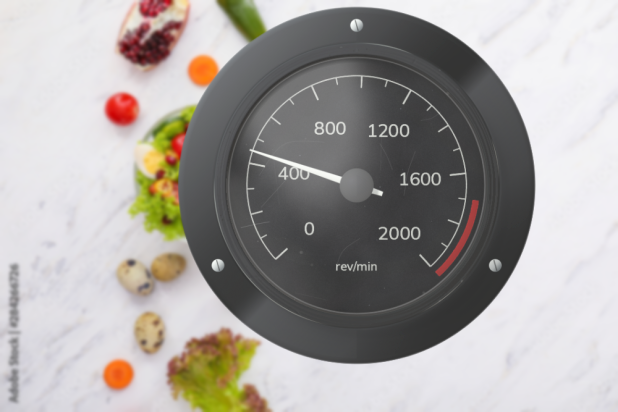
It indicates 450 rpm
